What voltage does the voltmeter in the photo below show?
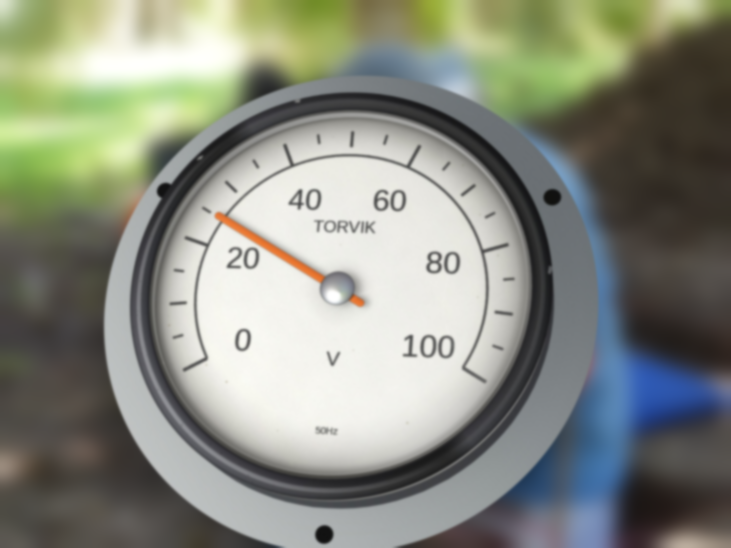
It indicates 25 V
